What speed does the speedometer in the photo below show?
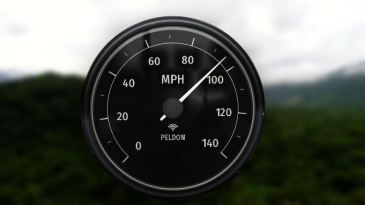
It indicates 95 mph
